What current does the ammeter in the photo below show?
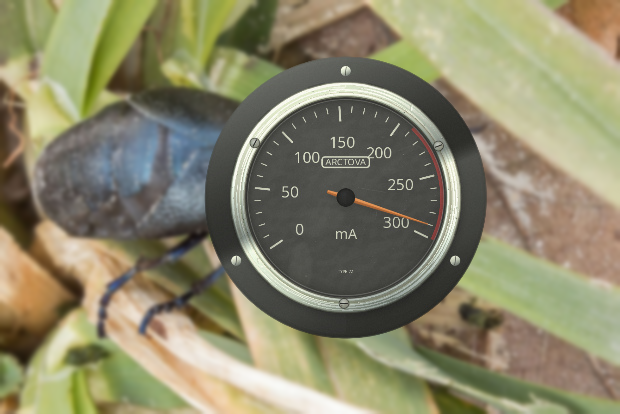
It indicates 290 mA
